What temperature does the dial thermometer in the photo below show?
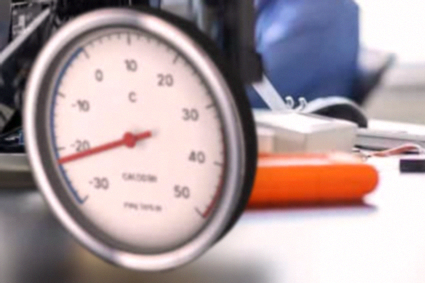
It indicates -22 °C
